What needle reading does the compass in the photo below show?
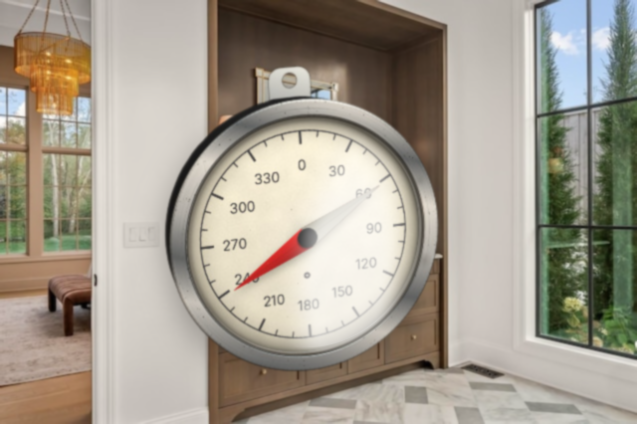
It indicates 240 °
